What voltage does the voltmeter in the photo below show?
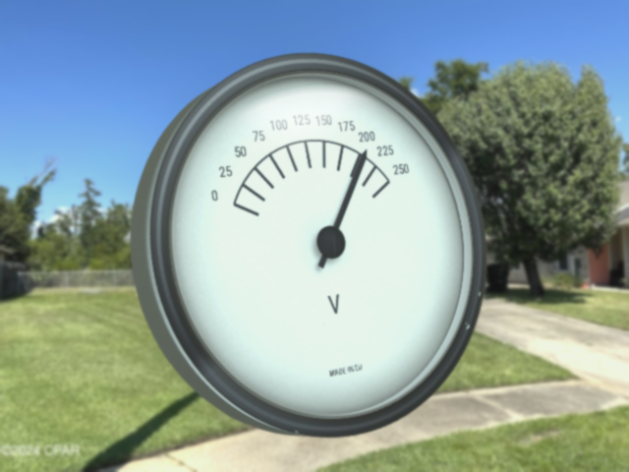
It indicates 200 V
